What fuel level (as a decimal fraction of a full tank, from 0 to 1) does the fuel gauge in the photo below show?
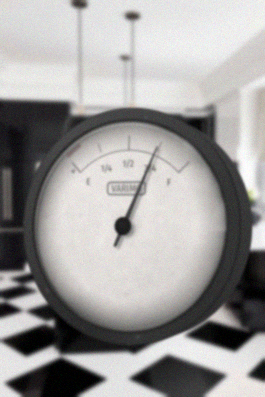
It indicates 0.75
